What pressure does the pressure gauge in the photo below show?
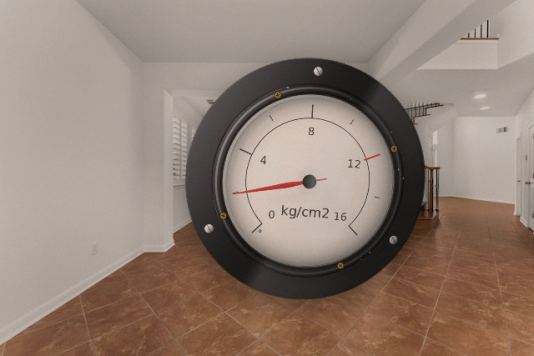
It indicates 2 kg/cm²
